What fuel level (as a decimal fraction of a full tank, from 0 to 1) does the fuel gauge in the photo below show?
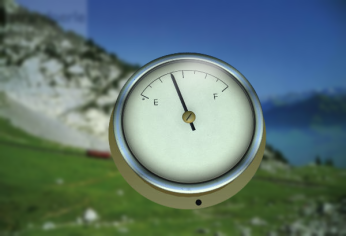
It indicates 0.375
